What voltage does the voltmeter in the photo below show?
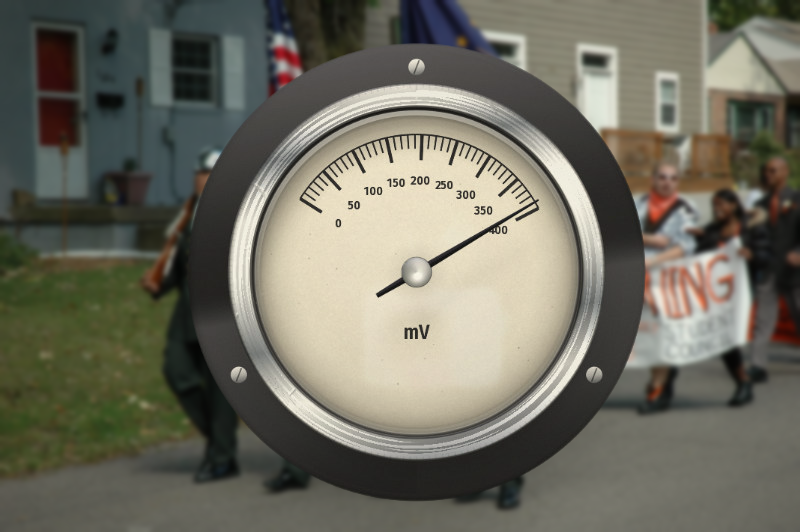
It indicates 390 mV
